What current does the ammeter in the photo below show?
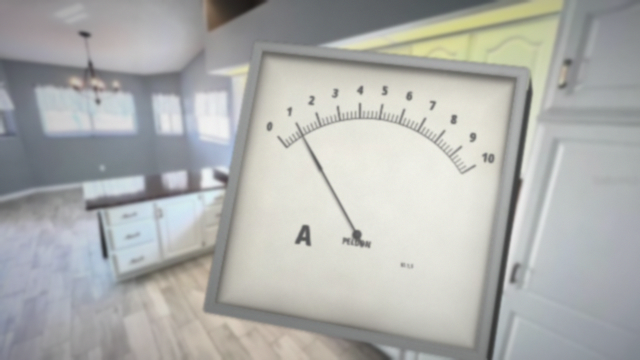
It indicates 1 A
